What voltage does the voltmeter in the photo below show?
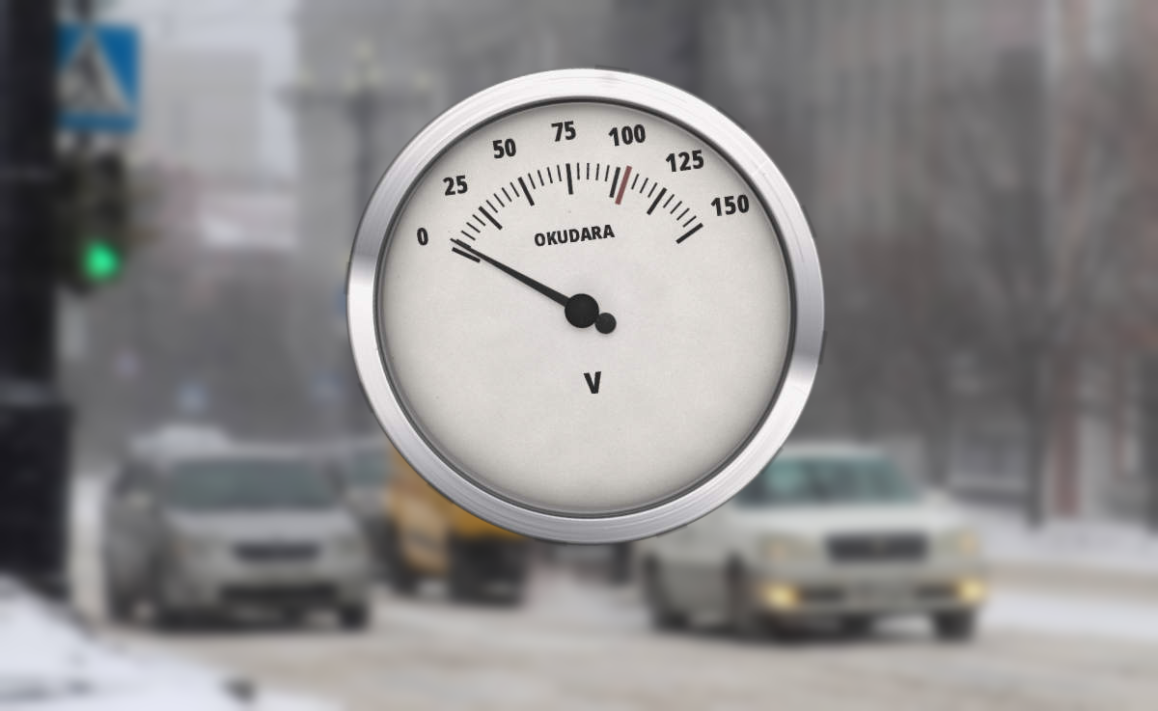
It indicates 5 V
